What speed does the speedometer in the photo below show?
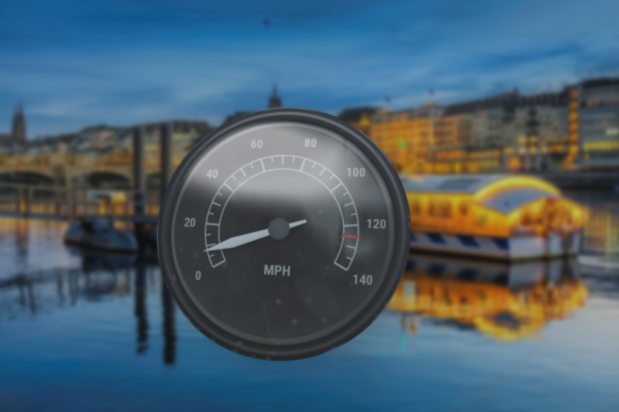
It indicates 7.5 mph
